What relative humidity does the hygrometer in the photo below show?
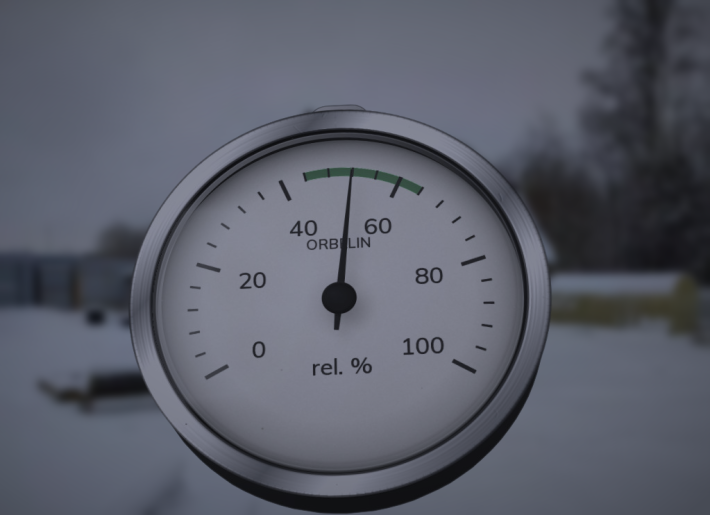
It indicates 52 %
